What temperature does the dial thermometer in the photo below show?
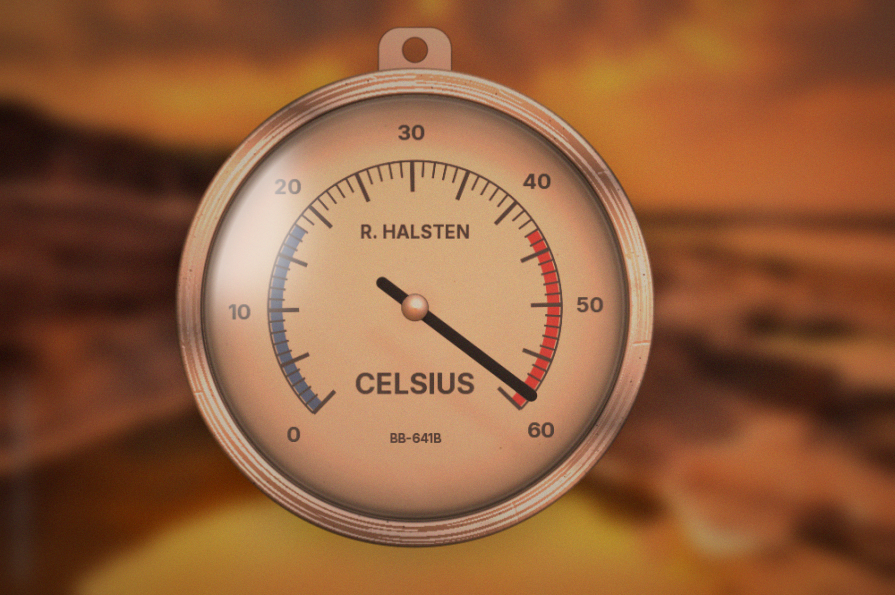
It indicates 58.5 °C
